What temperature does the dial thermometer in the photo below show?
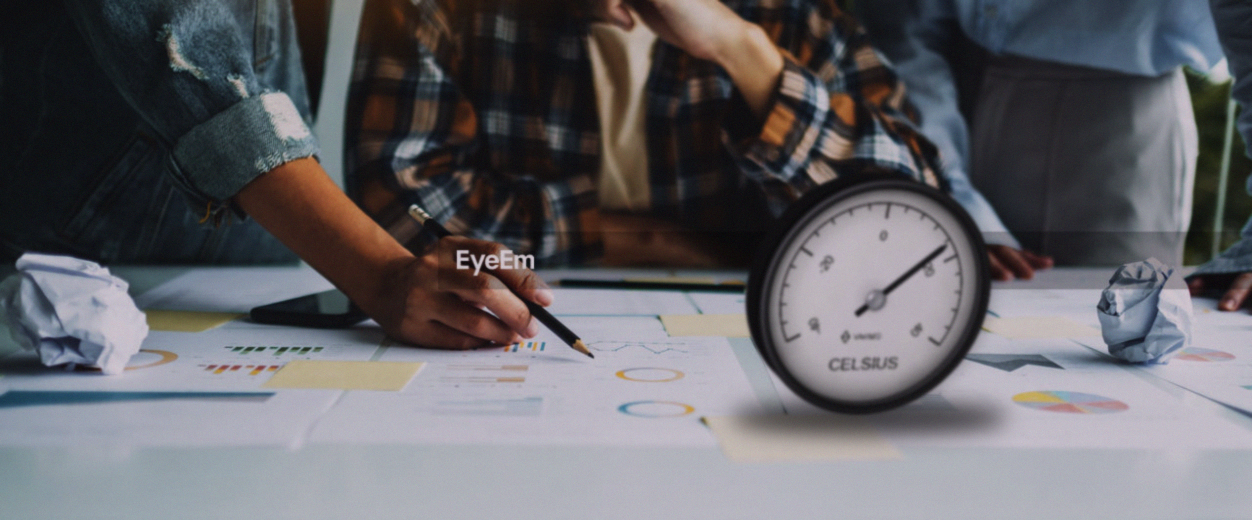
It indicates 16 °C
